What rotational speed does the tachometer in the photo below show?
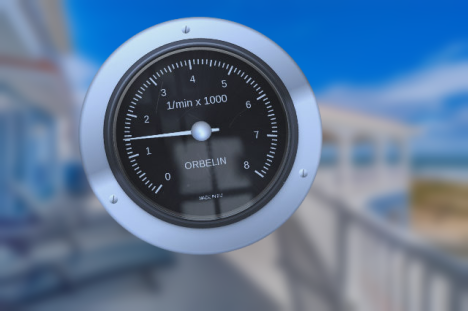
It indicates 1400 rpm
